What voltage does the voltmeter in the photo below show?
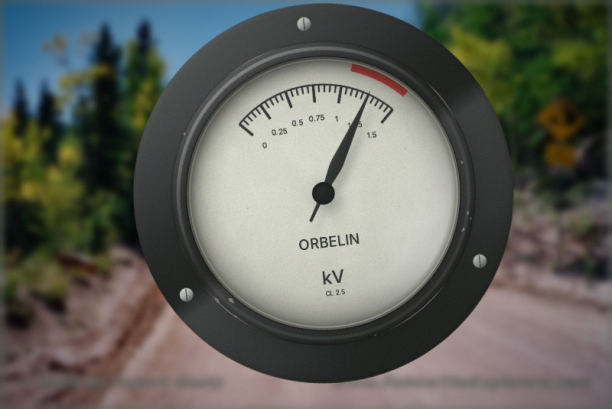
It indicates 1.25 kV
